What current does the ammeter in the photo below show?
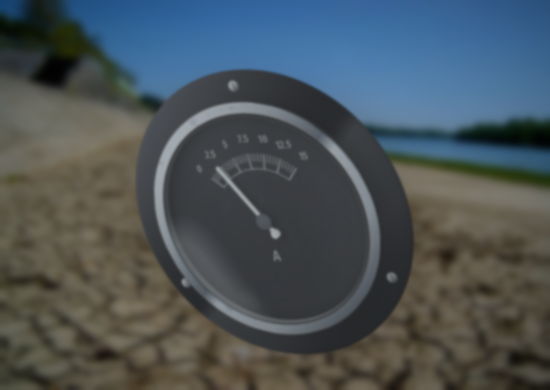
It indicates 2.5 A
